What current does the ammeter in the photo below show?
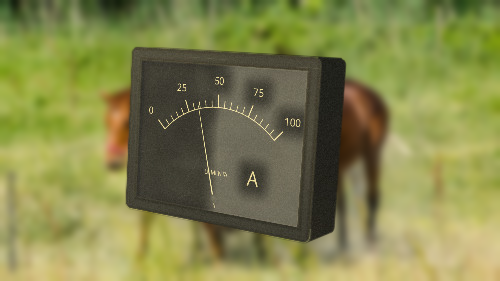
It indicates 35 A
